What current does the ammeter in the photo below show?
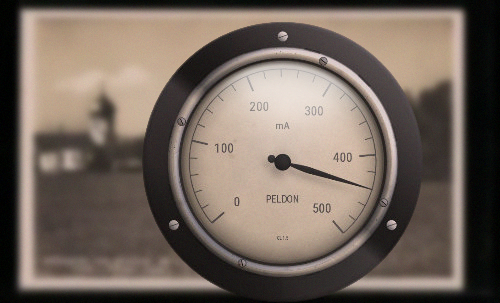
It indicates 440 mA
